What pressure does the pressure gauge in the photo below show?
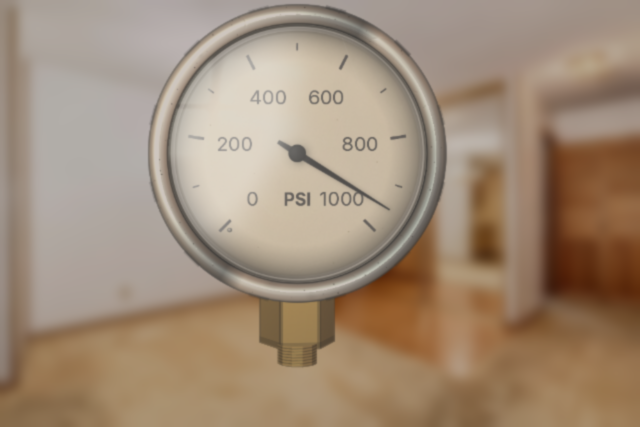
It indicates 950 psi
